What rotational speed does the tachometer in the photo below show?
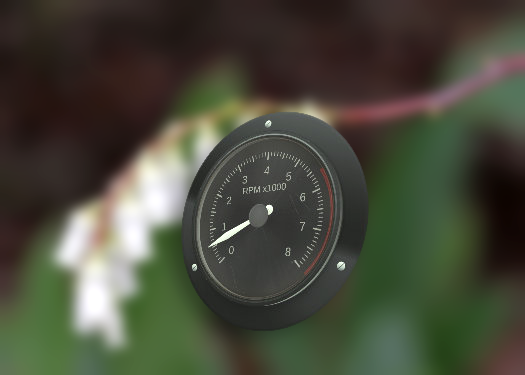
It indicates 500 rpm
